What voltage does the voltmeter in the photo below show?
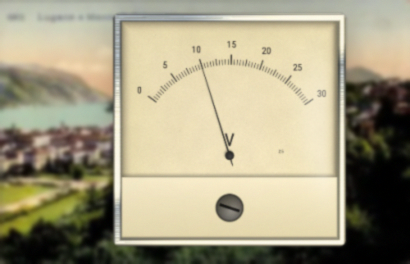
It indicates 10 V
